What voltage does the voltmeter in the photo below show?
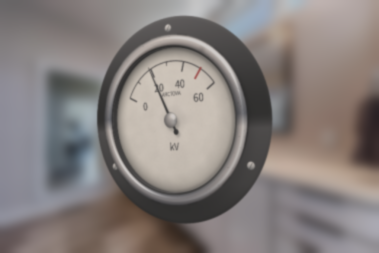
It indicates 20 kV
